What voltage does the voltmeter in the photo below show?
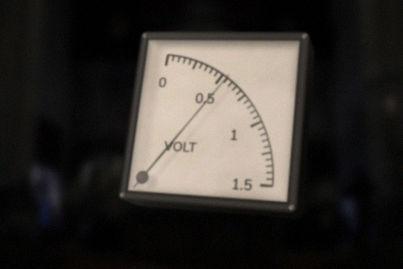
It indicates 0.55 V
